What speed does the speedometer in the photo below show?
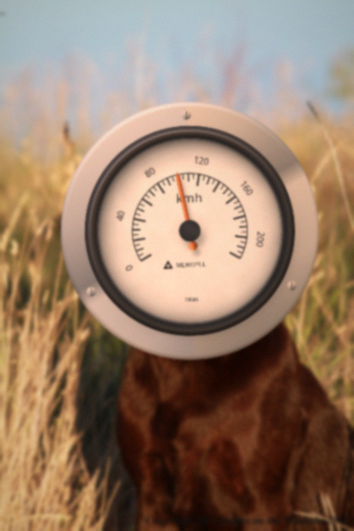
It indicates 100 km/h
